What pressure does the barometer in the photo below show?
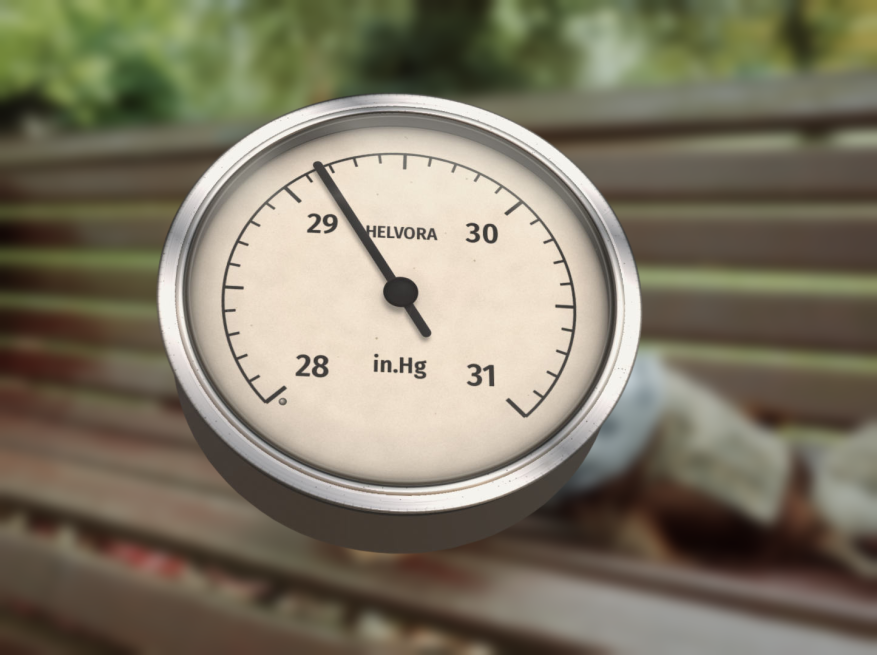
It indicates 29.15 inHg
